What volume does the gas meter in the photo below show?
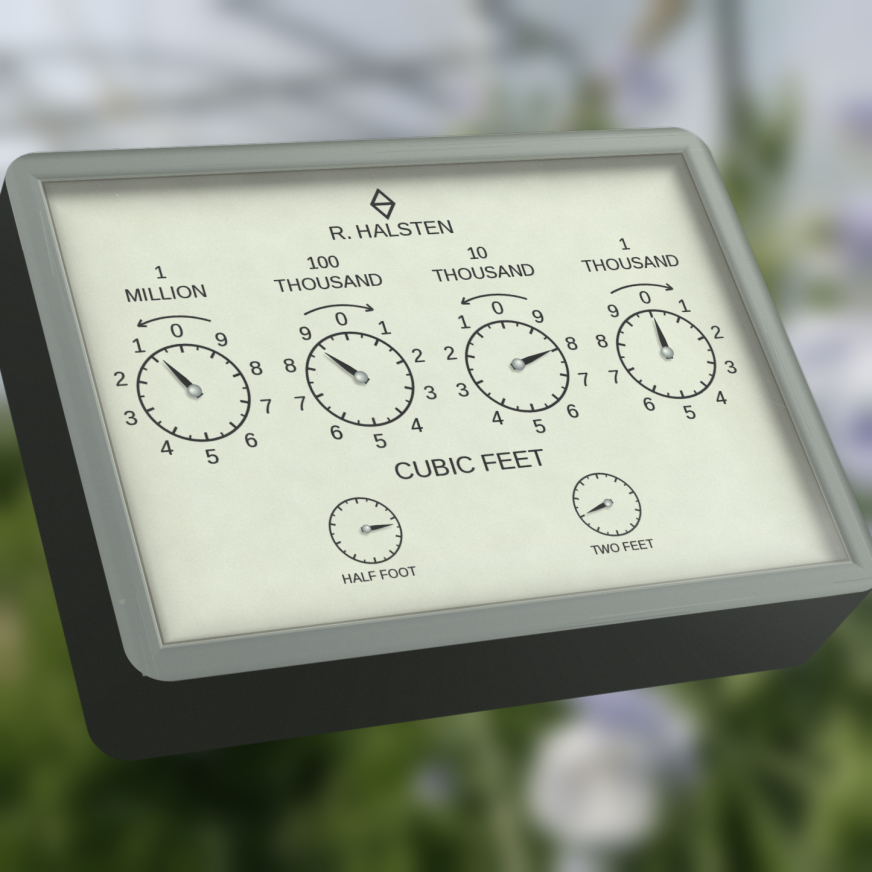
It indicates 88000 ft³
